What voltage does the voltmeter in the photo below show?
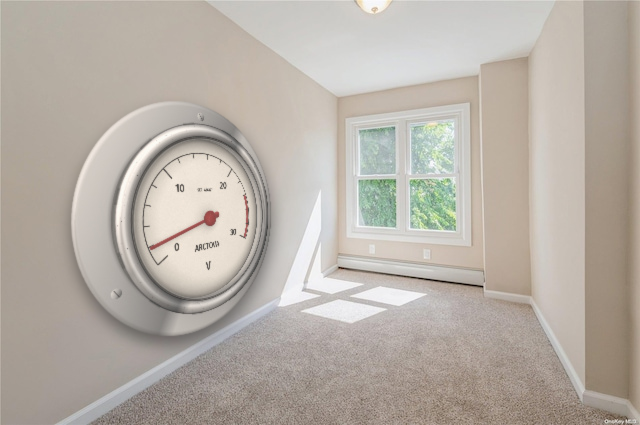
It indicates 2 V
